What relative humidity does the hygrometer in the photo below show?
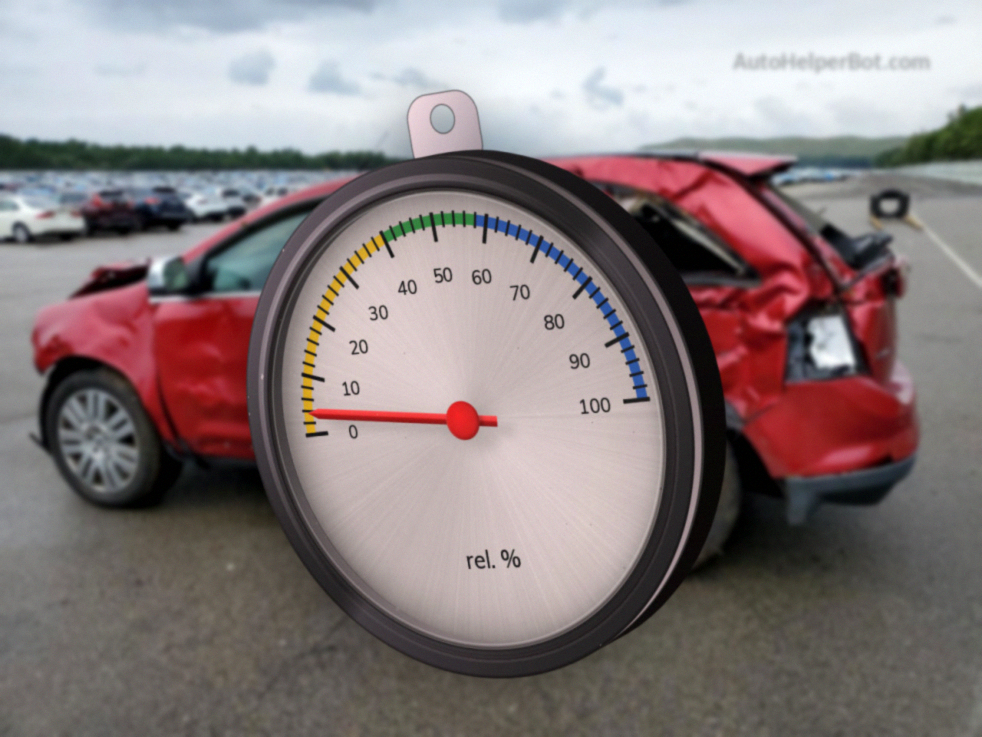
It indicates 4 %
